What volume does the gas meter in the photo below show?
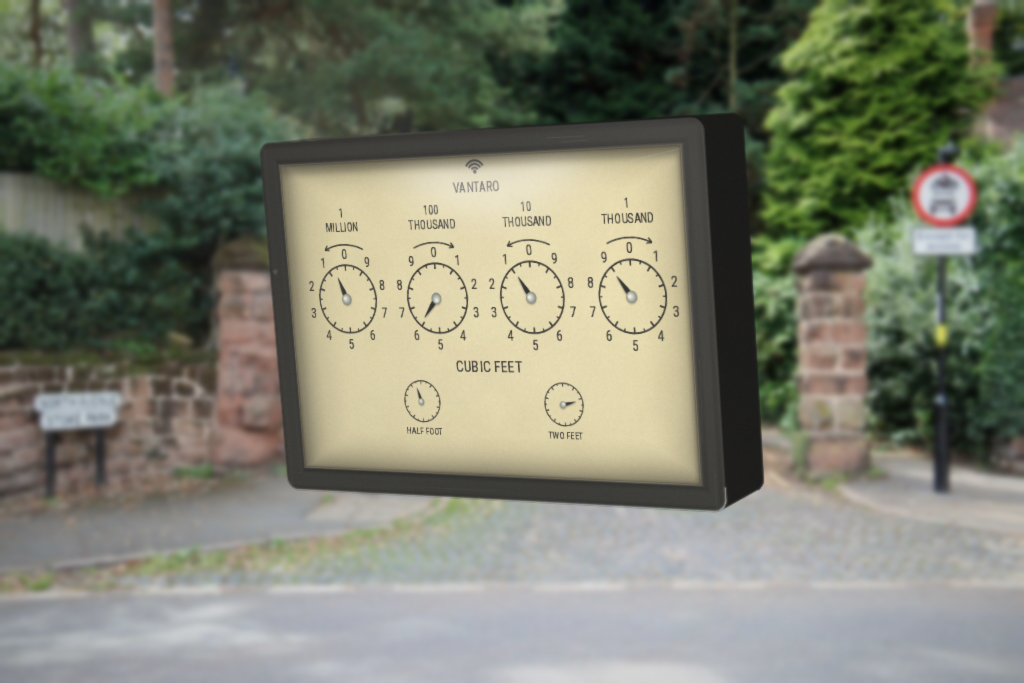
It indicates 60900 ft³
